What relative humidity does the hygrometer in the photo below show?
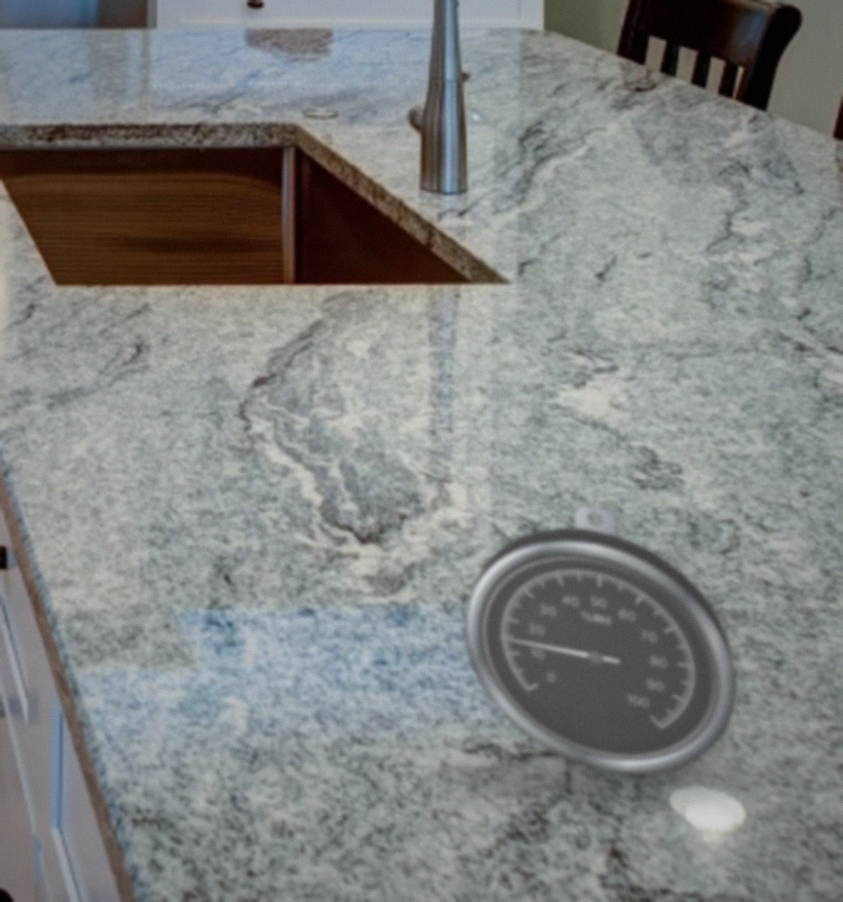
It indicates 15 %
